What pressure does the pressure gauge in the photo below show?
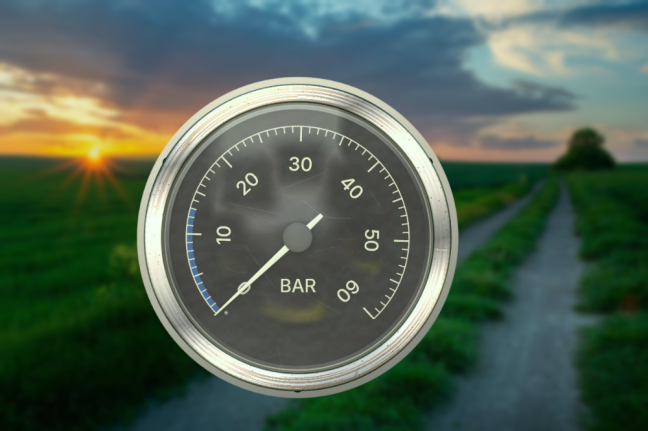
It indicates 0 bar
